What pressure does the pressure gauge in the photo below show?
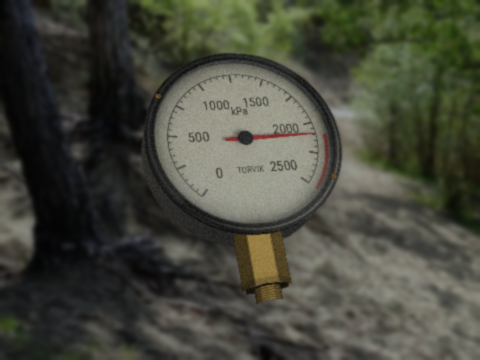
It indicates 2100 kPa
